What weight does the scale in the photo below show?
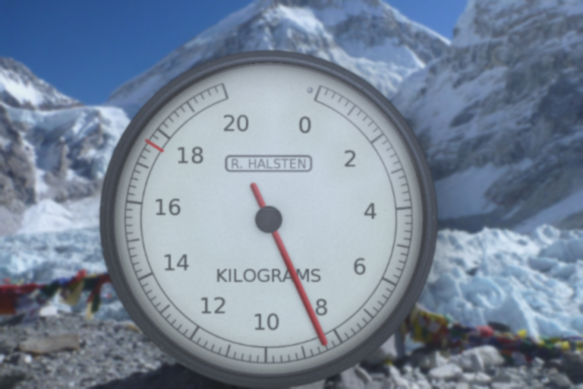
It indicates 8.4 kg
